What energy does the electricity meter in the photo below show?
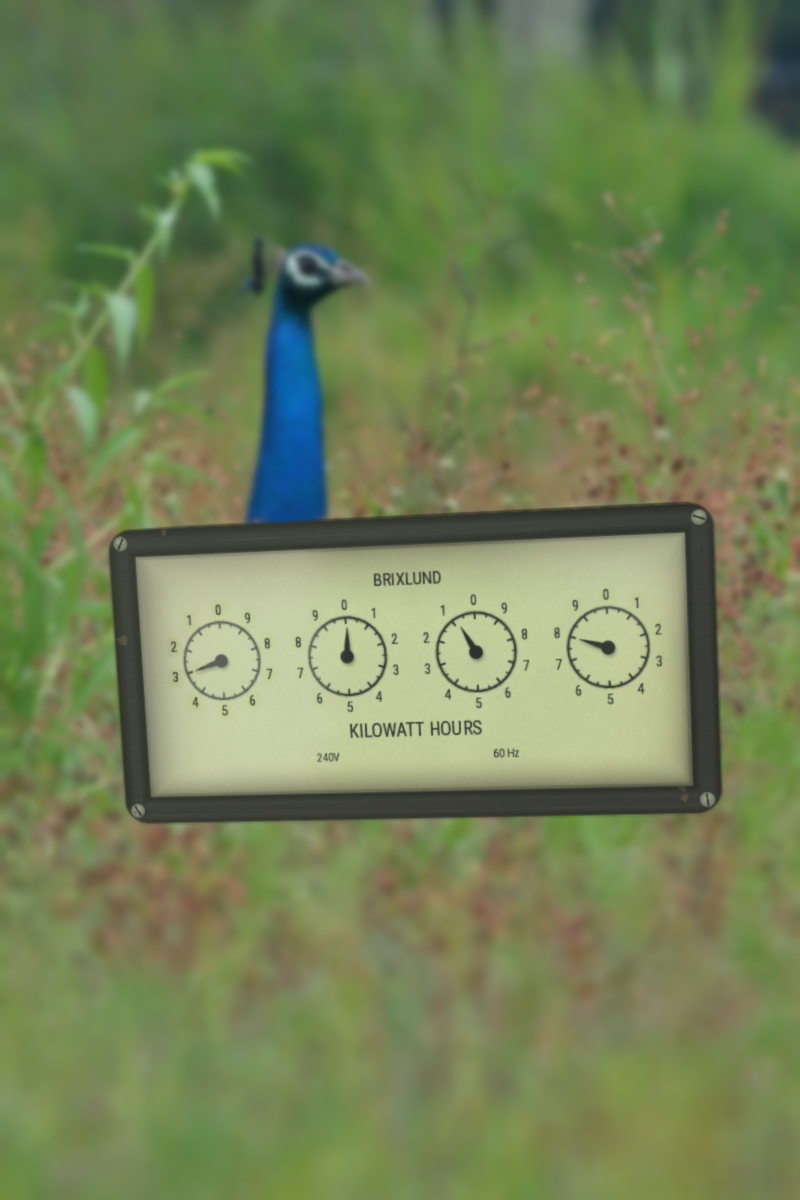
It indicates 3008 kWh
